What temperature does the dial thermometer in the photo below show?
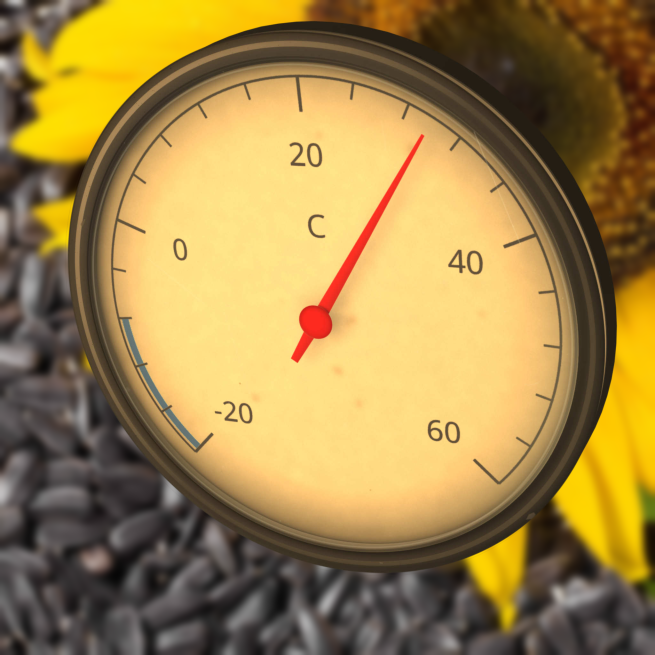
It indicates 30 °C
